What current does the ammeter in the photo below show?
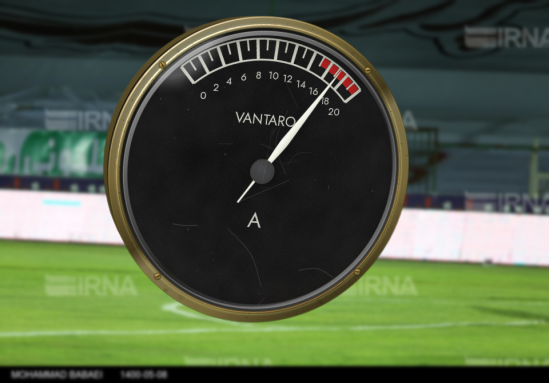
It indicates 17 A
